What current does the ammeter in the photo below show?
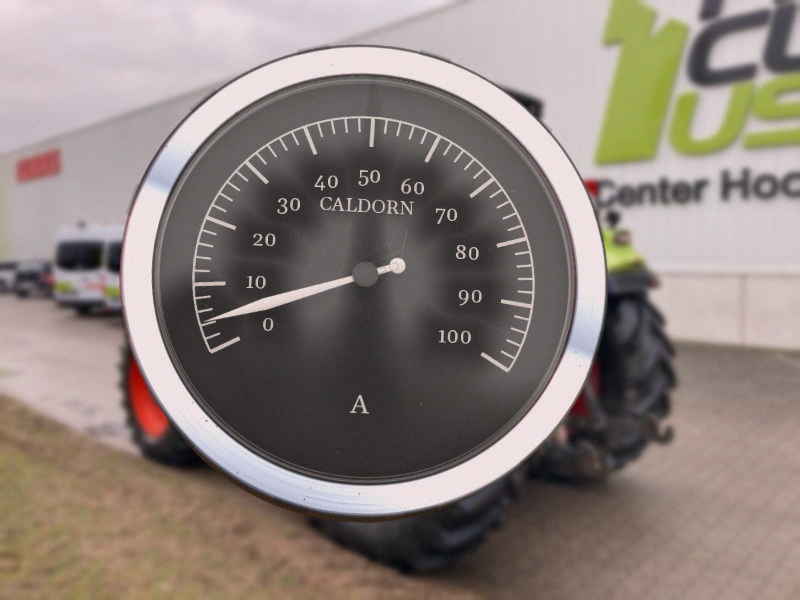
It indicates 4 A
